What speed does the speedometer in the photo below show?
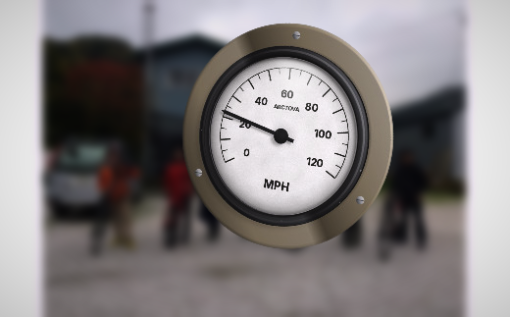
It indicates 22.5 mph
